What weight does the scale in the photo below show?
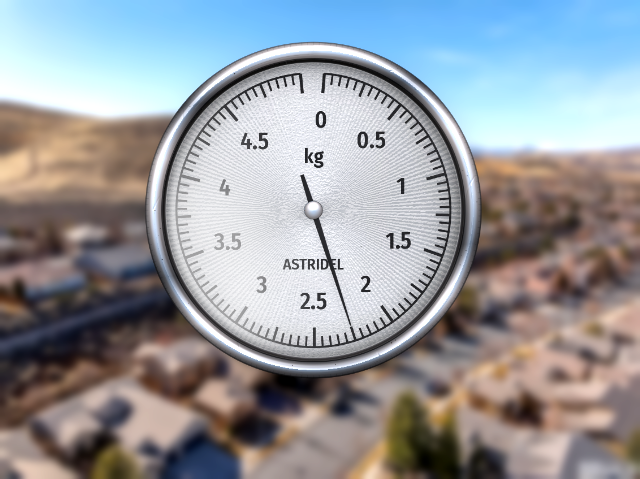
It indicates 2.25 kg
